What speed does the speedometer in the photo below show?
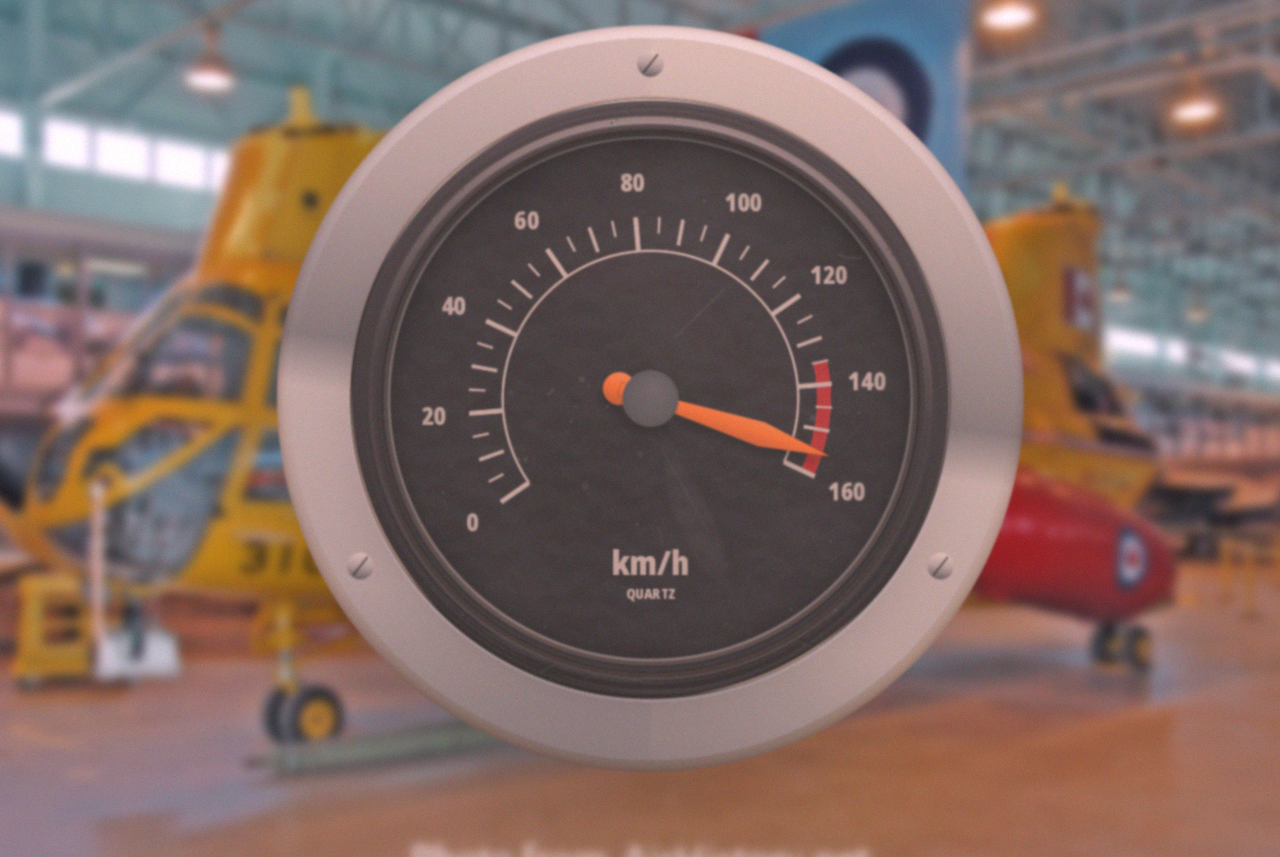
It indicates 155 km/h
